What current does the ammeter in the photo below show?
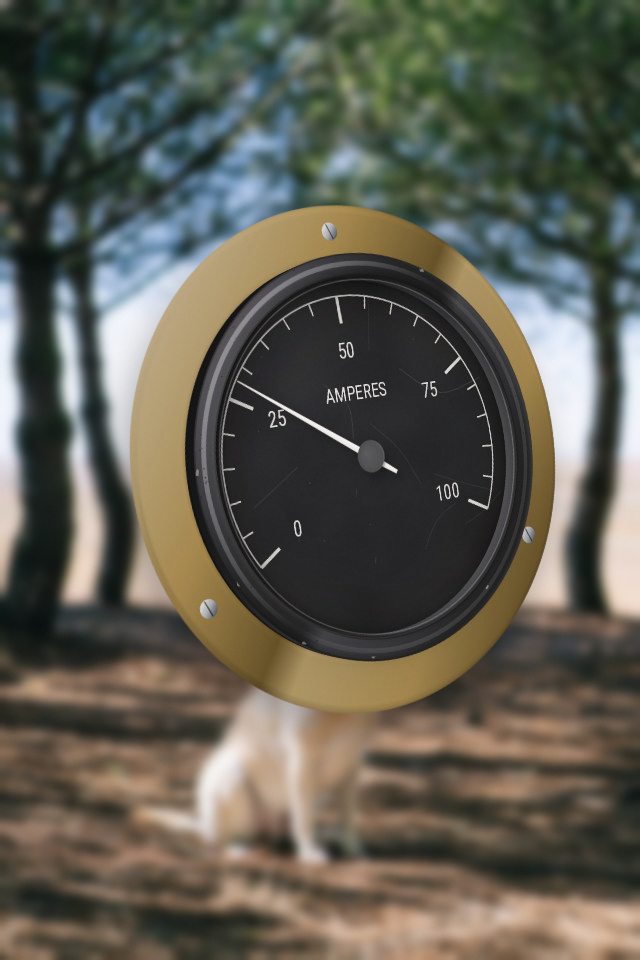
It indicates 27.5 A
